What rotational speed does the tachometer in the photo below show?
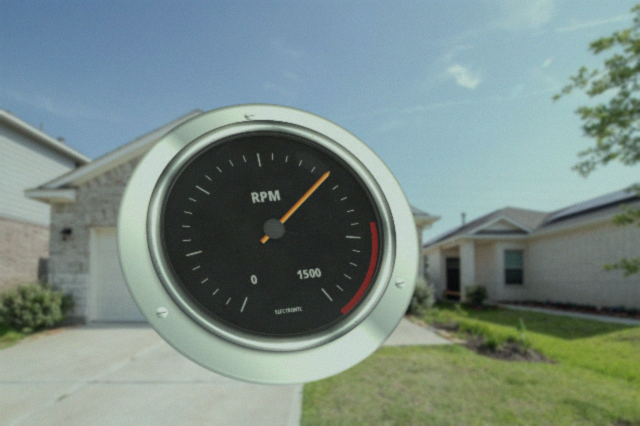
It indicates 1000 rpm
